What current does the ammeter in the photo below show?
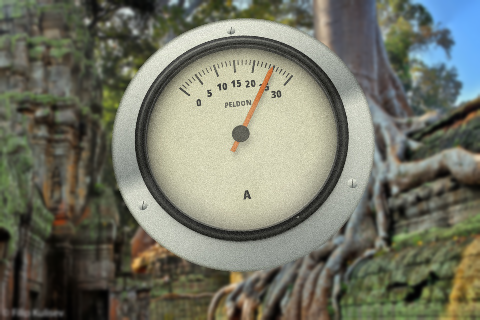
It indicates 25 A
